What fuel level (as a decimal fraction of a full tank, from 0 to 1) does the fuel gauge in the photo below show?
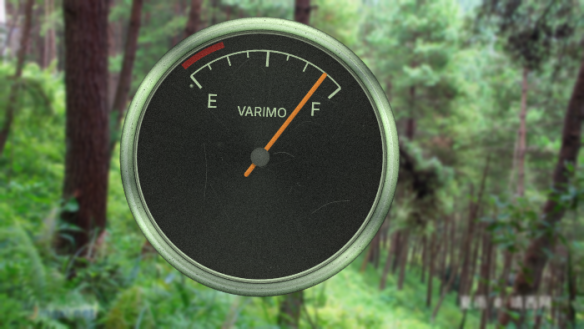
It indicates 0.875
